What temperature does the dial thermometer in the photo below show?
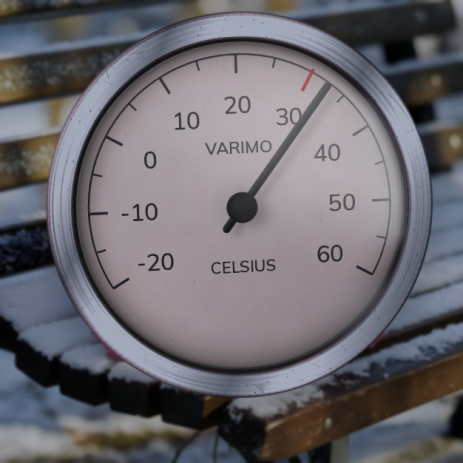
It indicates 32.5 °C
